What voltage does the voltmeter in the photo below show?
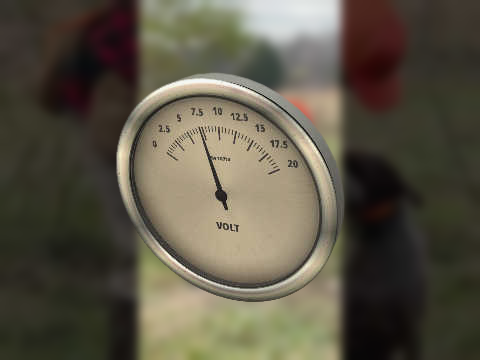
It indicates 7.5 V
